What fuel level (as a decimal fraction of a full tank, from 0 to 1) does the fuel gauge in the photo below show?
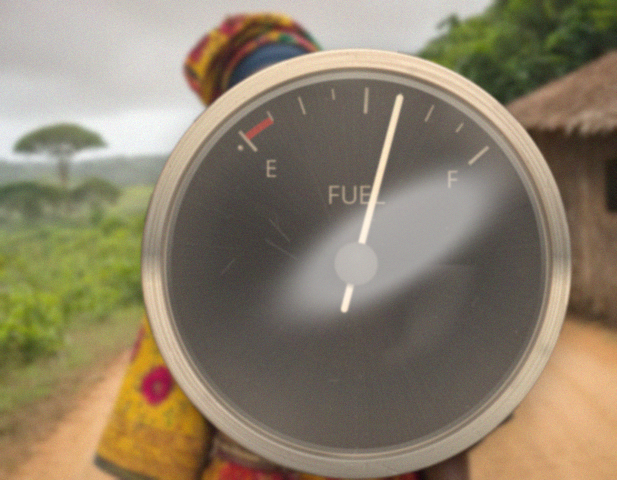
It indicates 0.625
